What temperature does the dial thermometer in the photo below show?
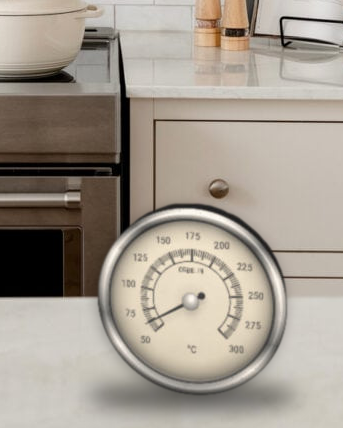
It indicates 62.5 °C
